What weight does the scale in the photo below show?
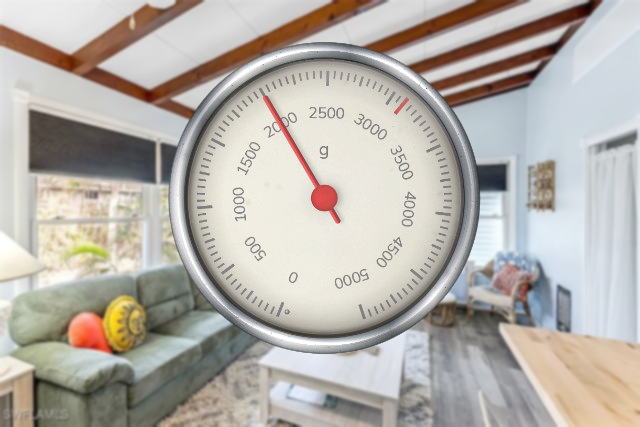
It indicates 2000 g
